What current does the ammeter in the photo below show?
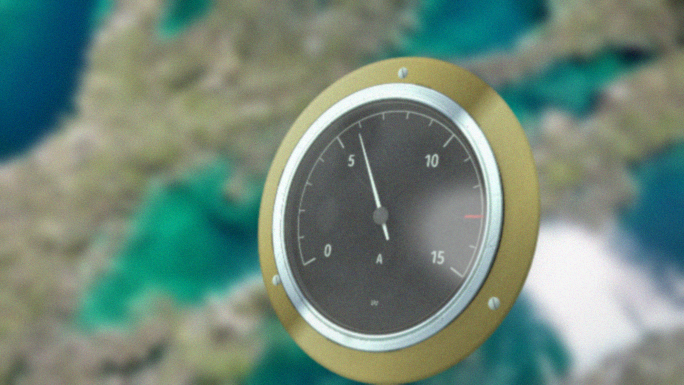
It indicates 6 A
